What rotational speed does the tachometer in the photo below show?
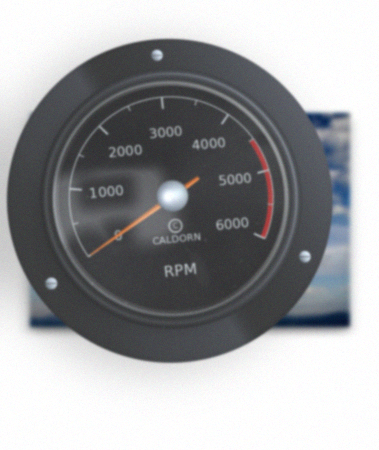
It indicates 0 rpm
